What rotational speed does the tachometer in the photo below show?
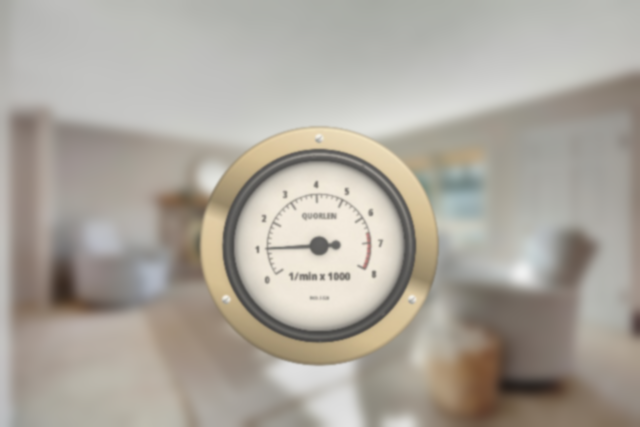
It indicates 1000 rpm
